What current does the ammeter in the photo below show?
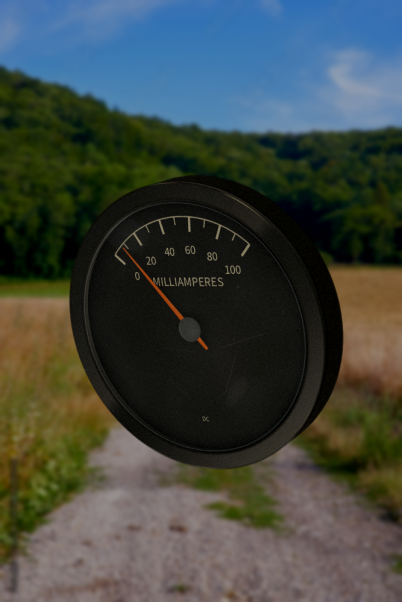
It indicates 10 mA
